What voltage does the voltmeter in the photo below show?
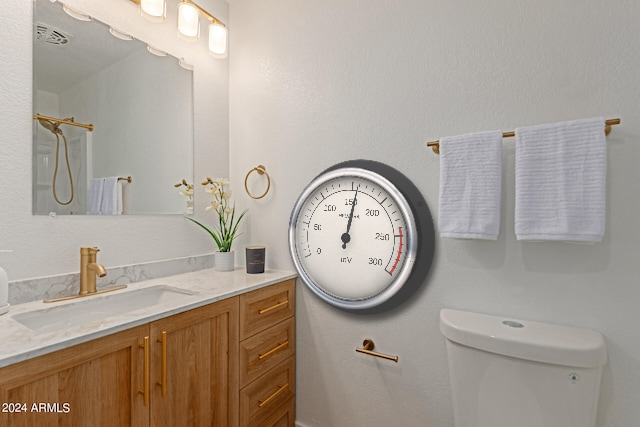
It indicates 160 mV
